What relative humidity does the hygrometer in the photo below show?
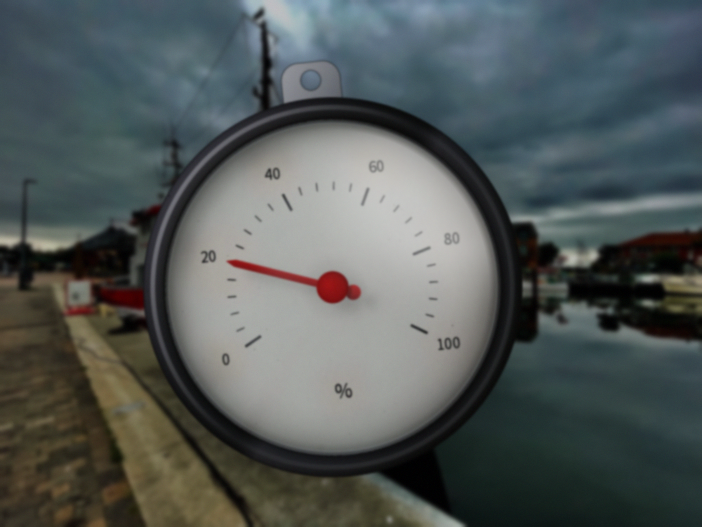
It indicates 20 %
